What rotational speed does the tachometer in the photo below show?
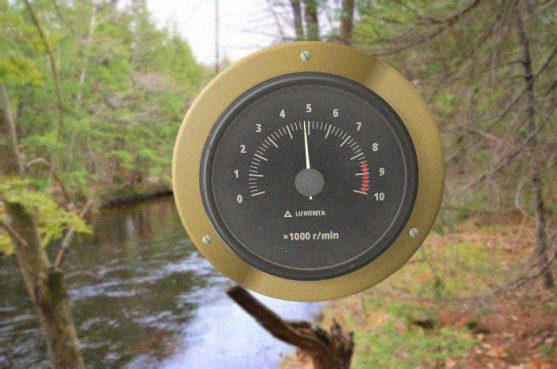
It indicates 4800 rpm
